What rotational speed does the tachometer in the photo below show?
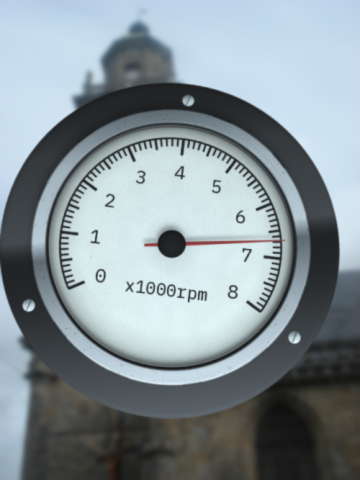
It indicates 6700 rpm
